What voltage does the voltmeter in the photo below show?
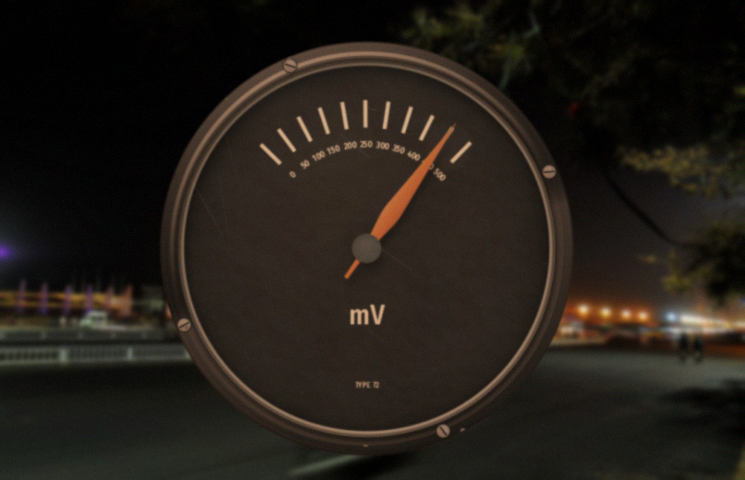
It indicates 450 mV
